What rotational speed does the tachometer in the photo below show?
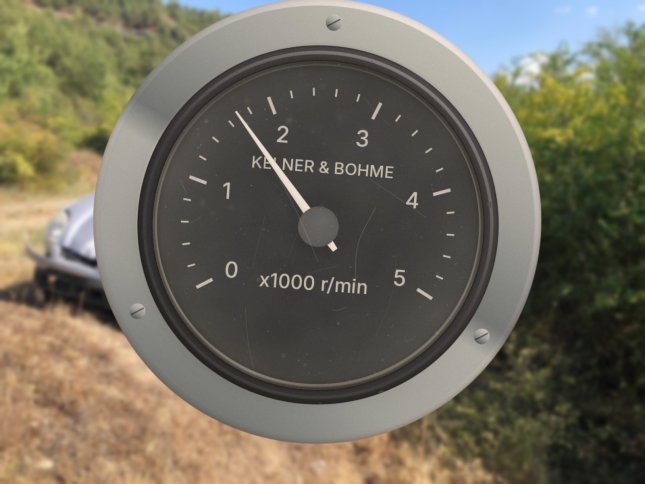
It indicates 1700 rpm
